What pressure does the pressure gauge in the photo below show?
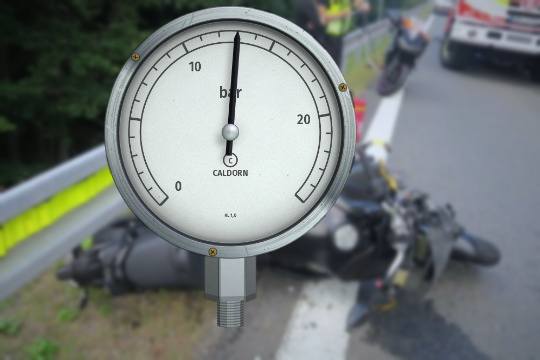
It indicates 13 bar
